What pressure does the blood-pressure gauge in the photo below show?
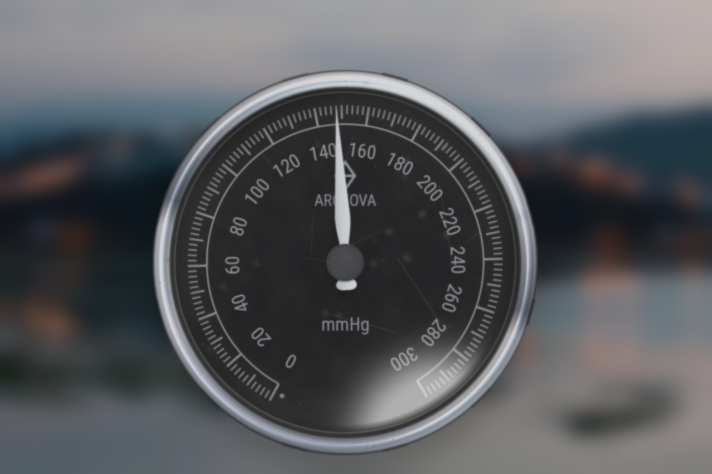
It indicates 148 mmHg
